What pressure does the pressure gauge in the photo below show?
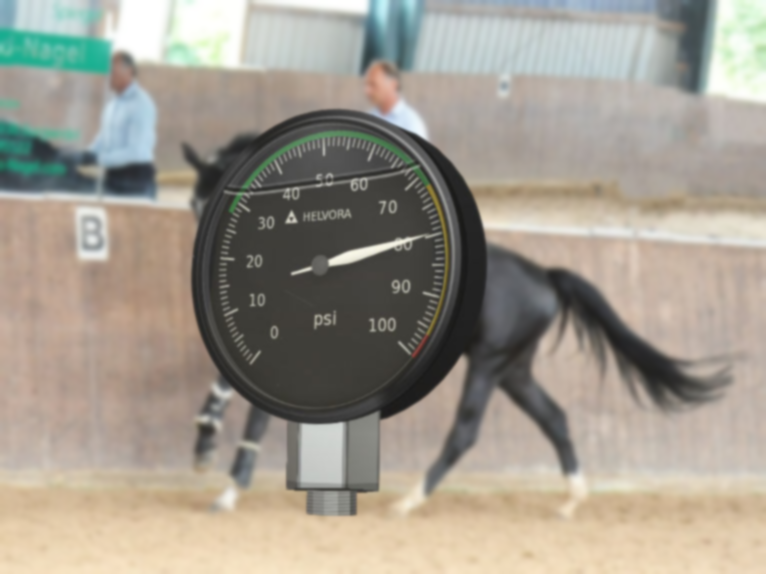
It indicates 80 psi
